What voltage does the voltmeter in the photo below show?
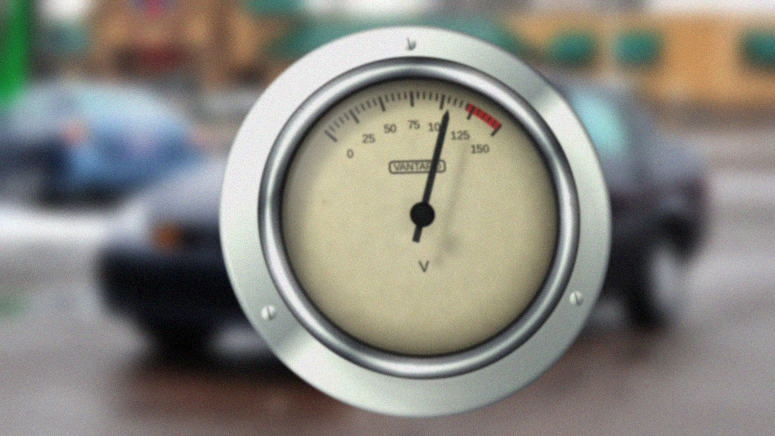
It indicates 105 V
